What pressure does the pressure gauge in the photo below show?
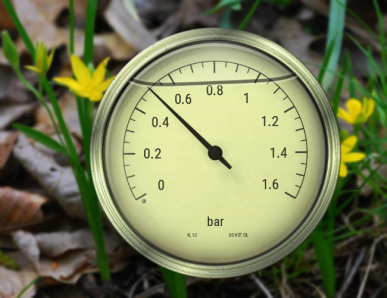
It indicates 0.5 bar
